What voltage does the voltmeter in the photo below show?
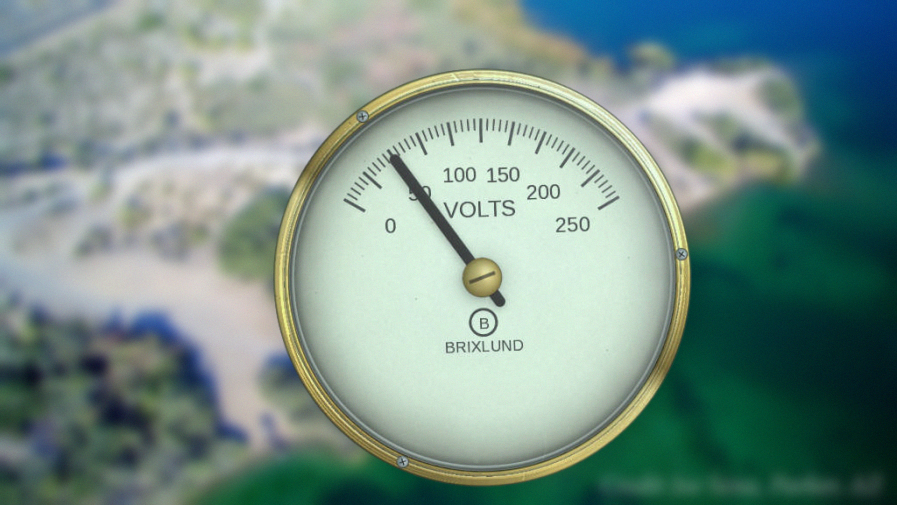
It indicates 50 V
